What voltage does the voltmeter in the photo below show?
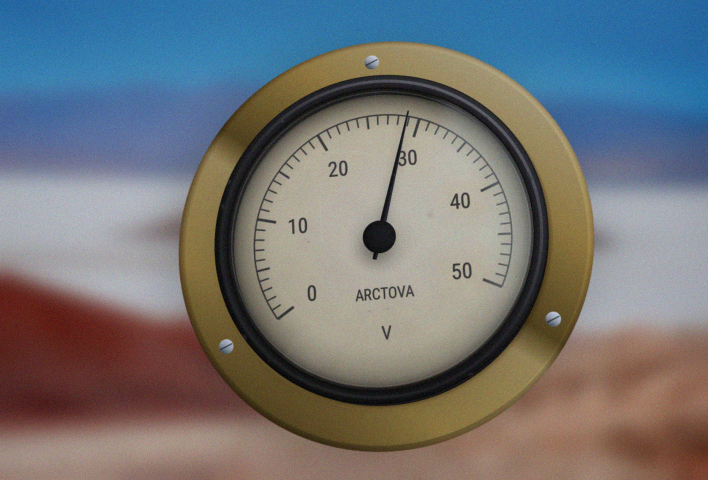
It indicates 29 V
